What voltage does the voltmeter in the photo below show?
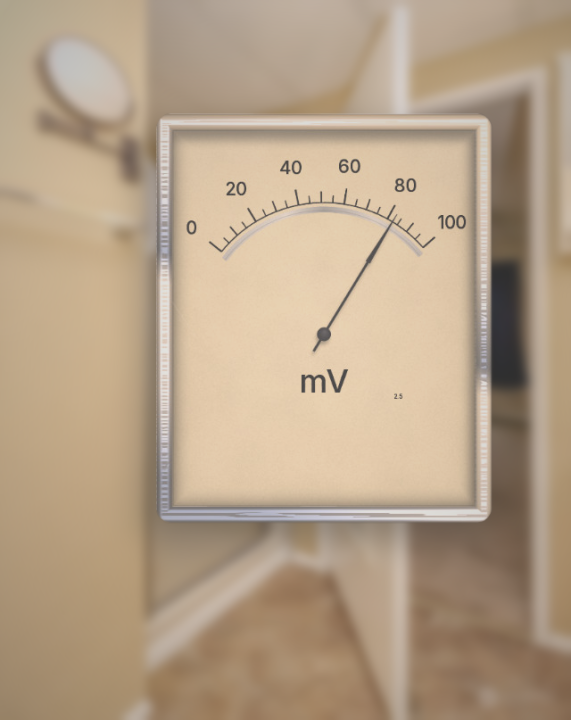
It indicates 82.5 mV
